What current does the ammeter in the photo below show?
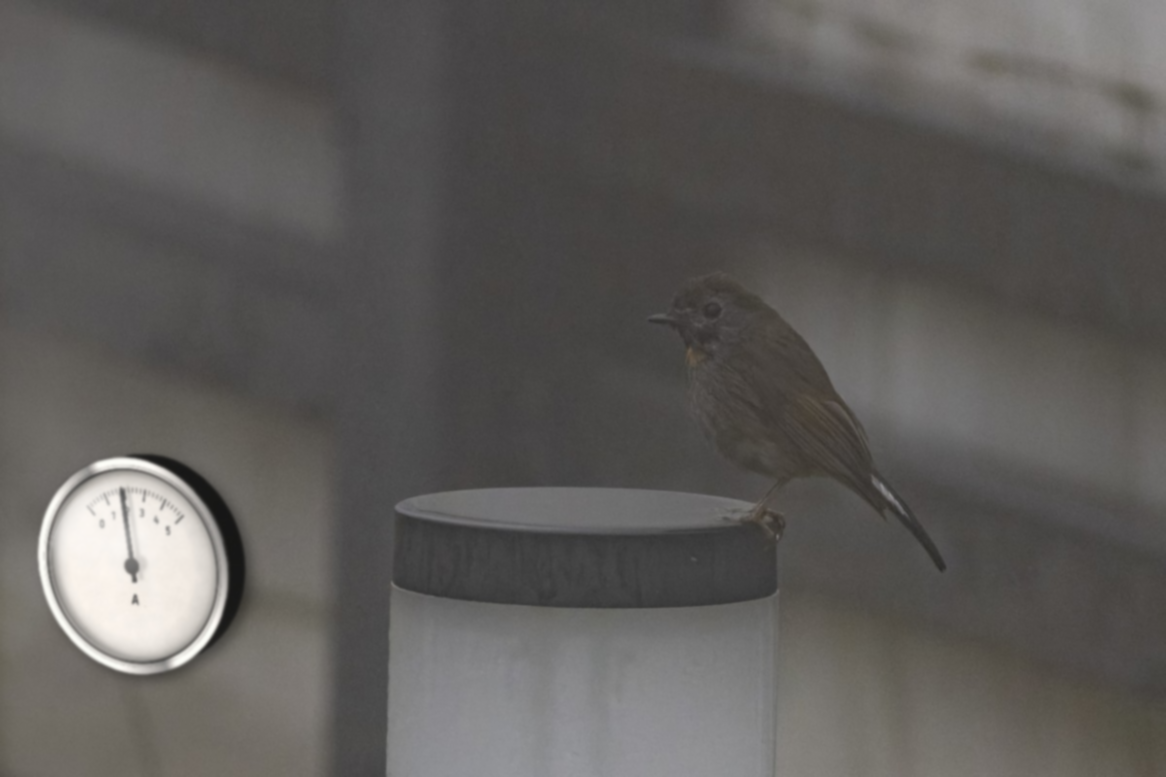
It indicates 2 A
